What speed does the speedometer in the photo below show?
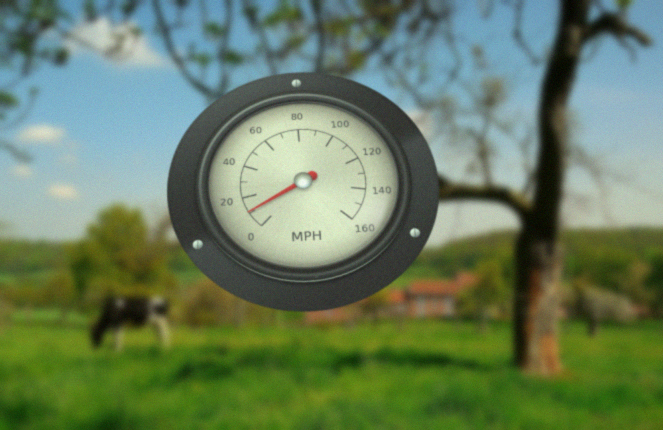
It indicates 10 mph
